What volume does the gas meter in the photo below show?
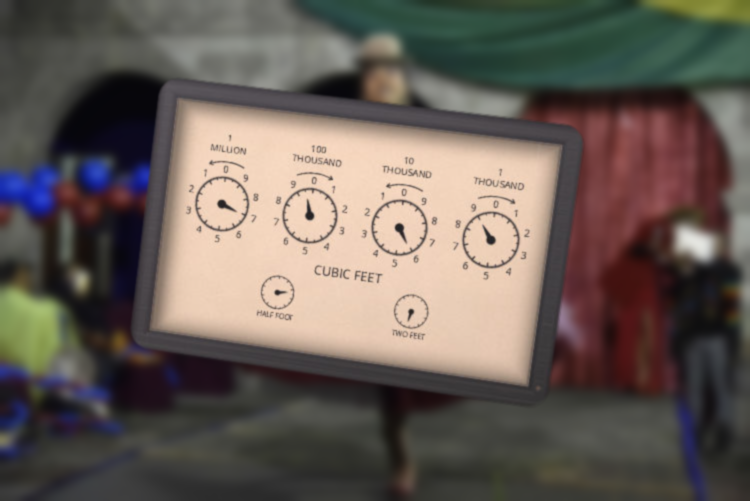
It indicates 695900 ft³
